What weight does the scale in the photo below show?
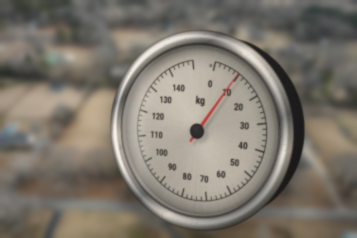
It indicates 10 kg
